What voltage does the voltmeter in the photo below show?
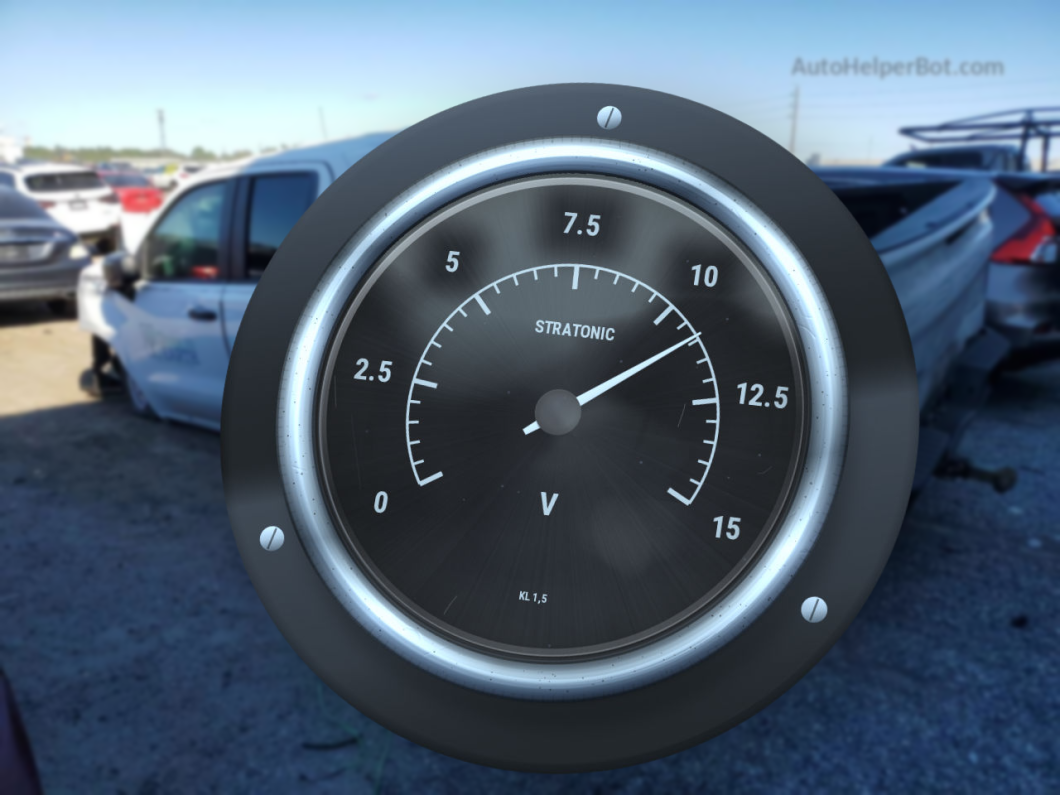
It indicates 11 V
